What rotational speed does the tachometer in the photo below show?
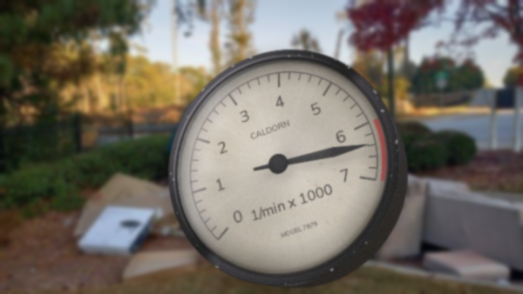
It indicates 6400 rpm
